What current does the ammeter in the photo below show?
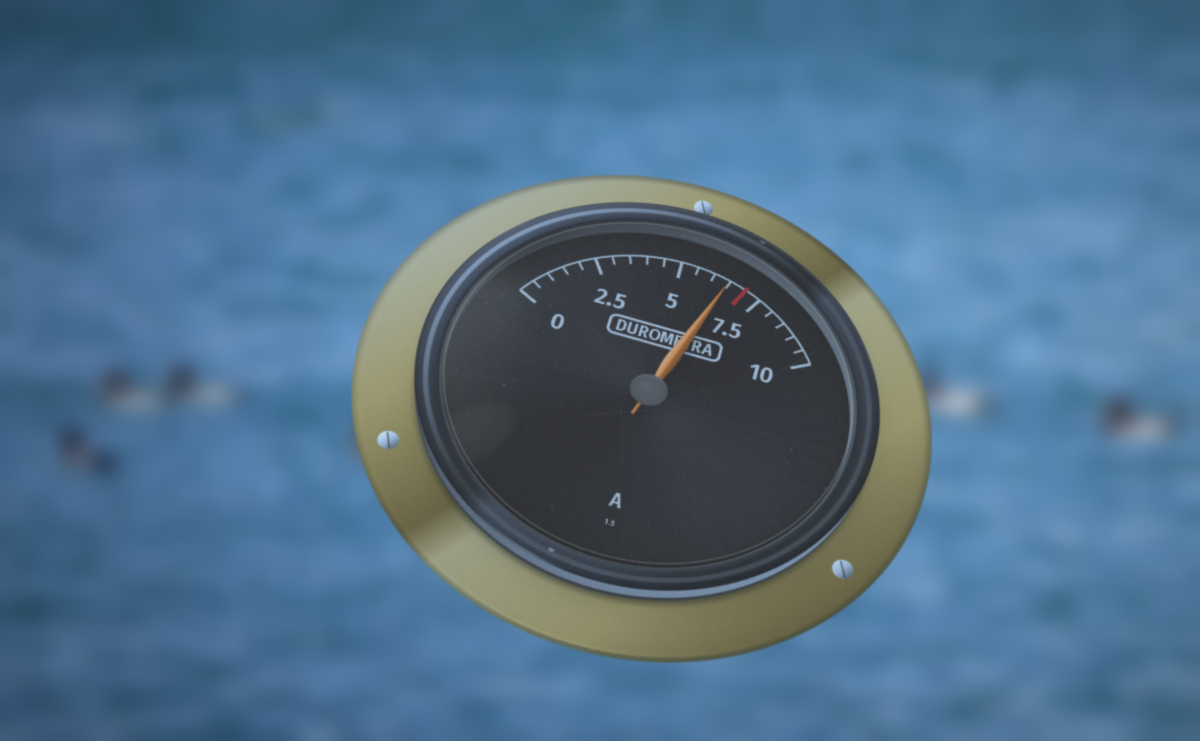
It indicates 6.5 A
